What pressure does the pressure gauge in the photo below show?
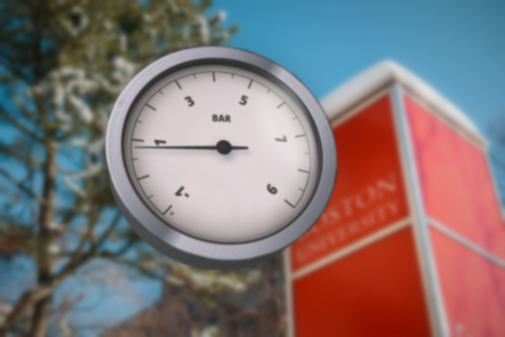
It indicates 0.75 bar
